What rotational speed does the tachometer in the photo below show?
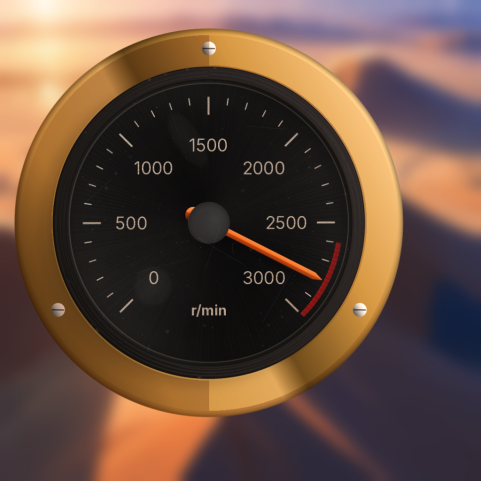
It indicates 2800 rpm
